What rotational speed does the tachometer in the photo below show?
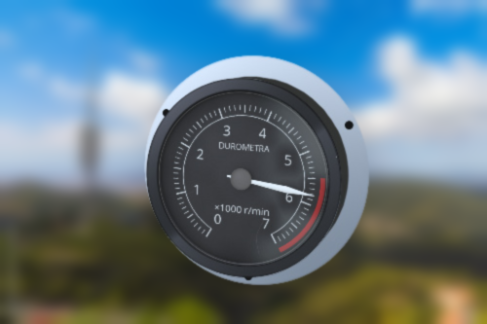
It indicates 5800 rpm
